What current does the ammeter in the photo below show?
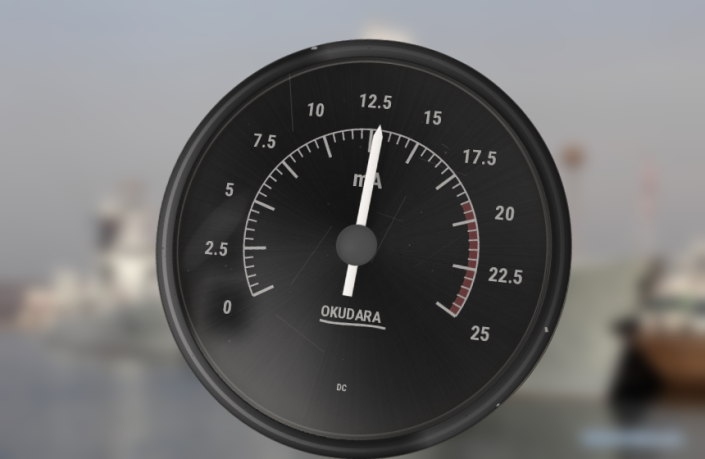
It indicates 13 mA
